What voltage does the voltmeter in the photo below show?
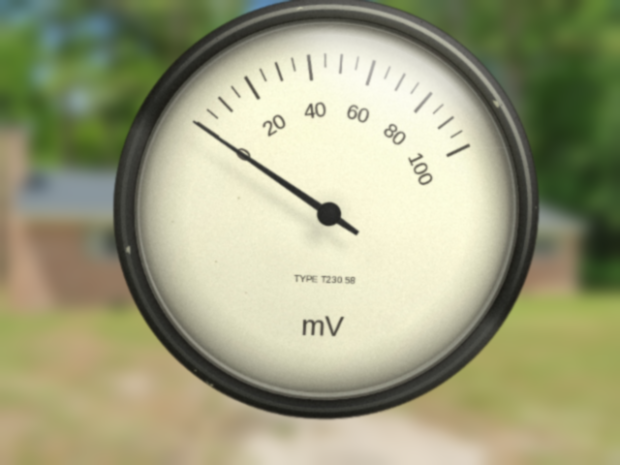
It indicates 0 mV
